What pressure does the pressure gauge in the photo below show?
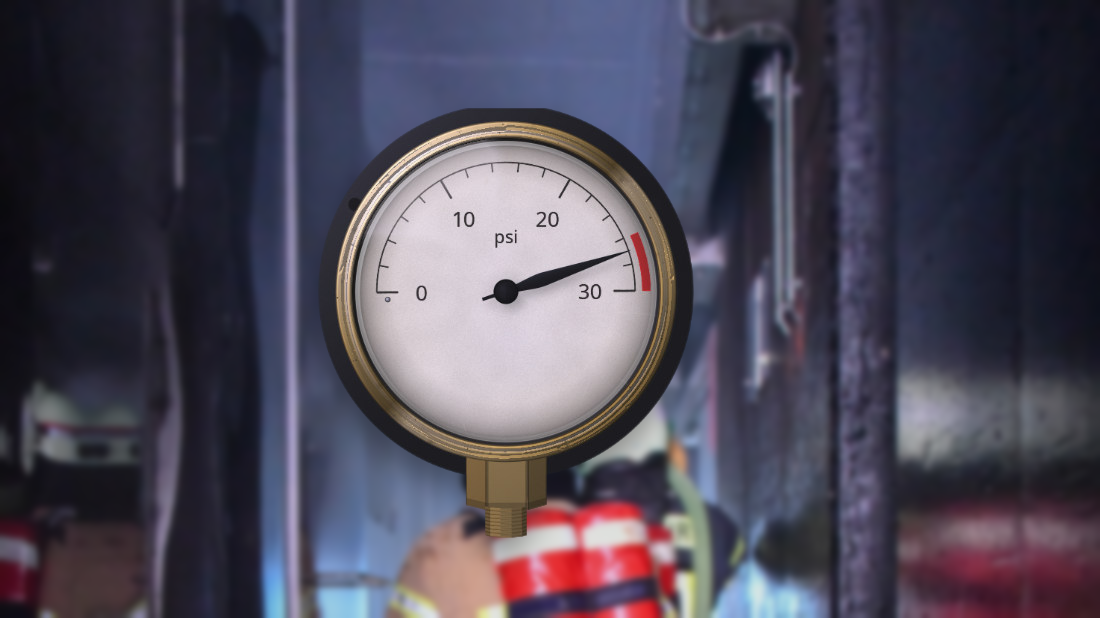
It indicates 27 psi
